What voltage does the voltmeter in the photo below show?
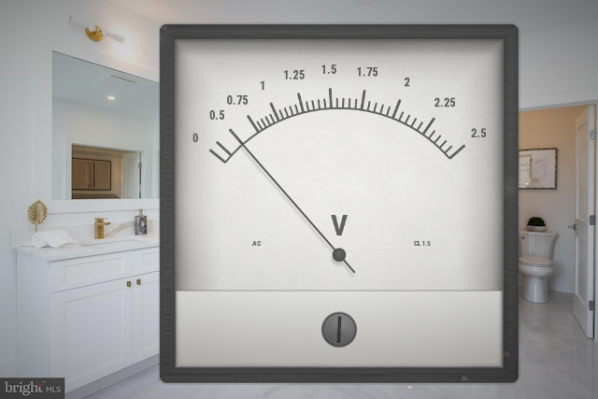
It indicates 0.5 V
